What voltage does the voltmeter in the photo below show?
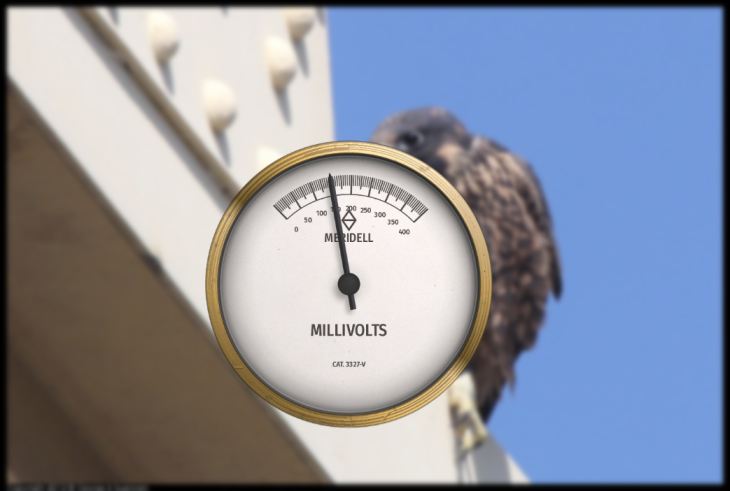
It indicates 150 mV
